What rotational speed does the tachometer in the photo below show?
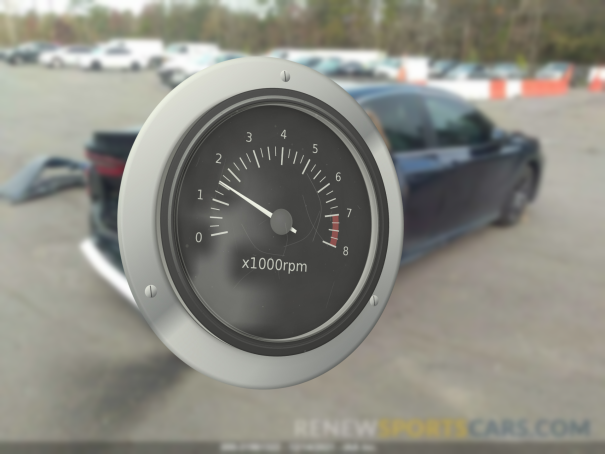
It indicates 1500 rpm
